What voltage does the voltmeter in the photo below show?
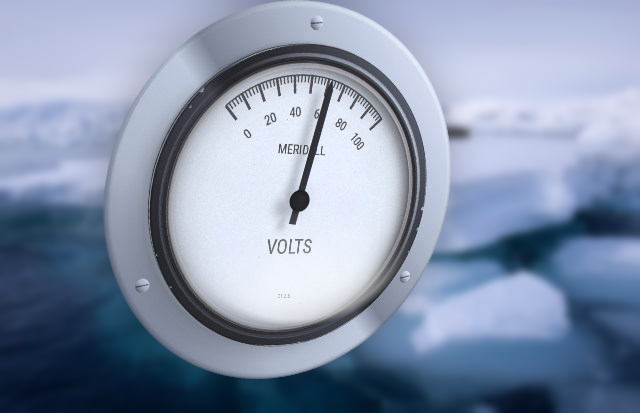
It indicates 60 V
